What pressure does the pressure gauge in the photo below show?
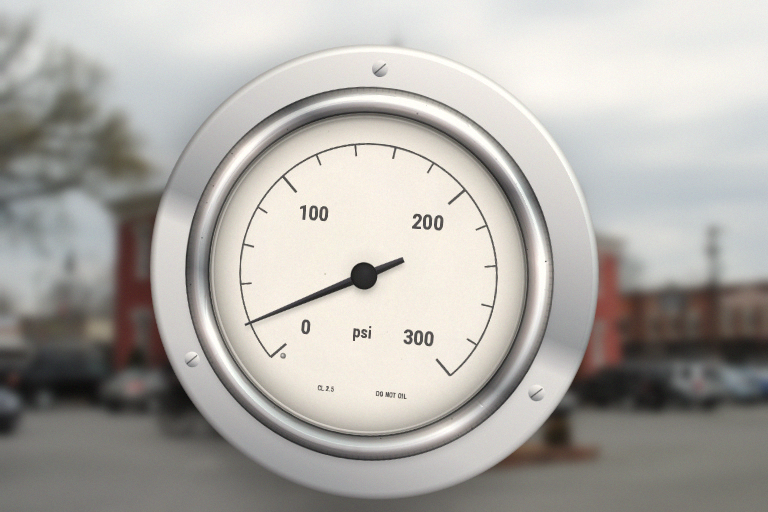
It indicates 20 psi
